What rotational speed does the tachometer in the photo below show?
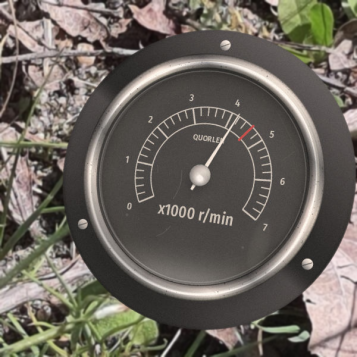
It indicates 4200 rpm
